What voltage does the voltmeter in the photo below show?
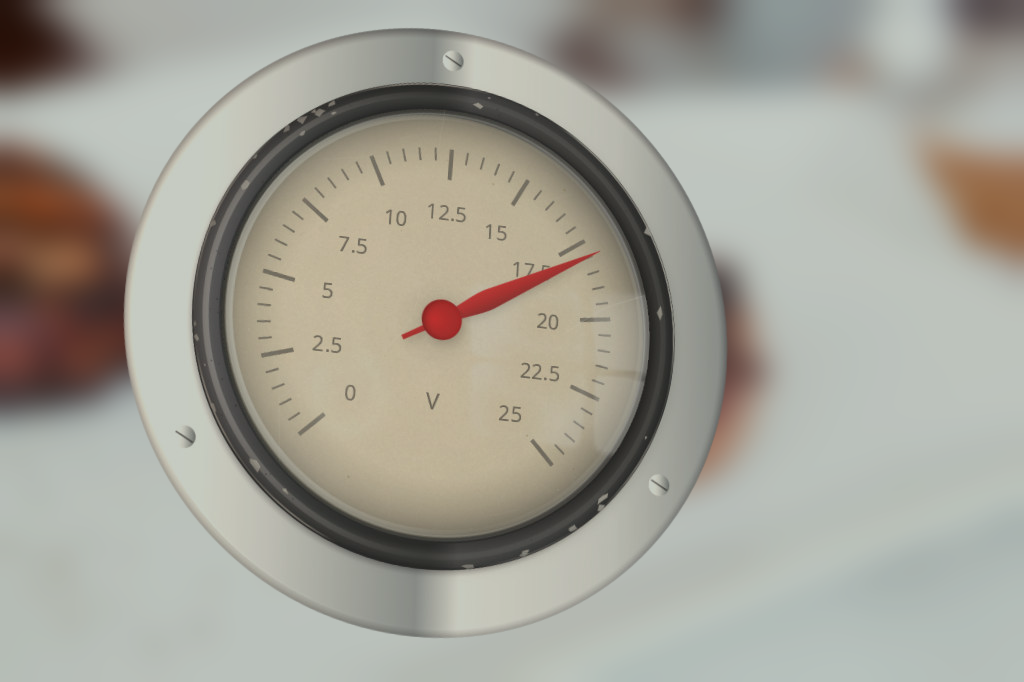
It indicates 18 V
